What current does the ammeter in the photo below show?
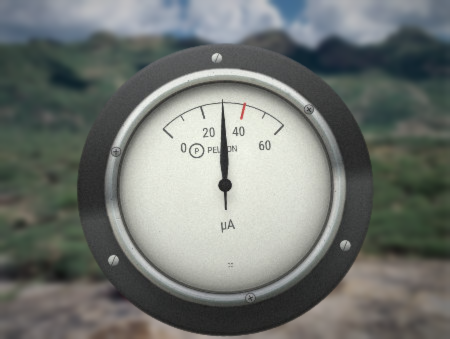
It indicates 30 µA
